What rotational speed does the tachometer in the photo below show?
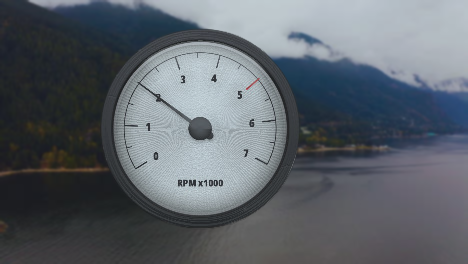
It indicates 2000 rpm
